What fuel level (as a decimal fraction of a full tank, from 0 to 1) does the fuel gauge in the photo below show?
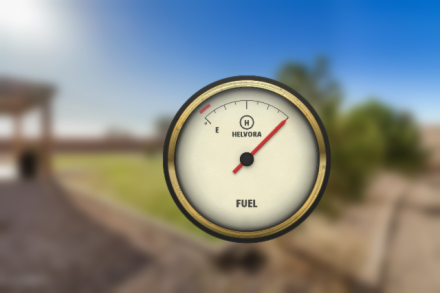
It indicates 1
